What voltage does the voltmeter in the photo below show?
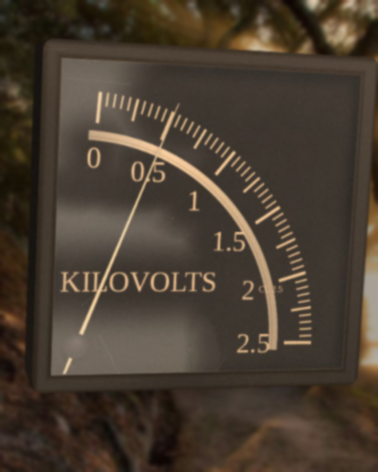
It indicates 0.5 kV
